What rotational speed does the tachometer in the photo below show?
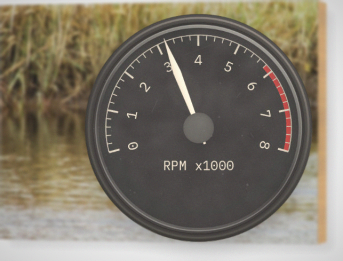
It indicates 3200 rpm
